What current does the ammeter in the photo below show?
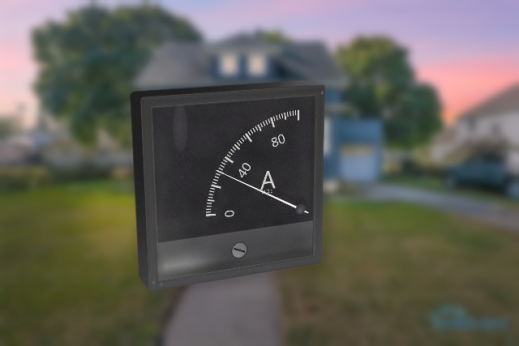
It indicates 30 A
